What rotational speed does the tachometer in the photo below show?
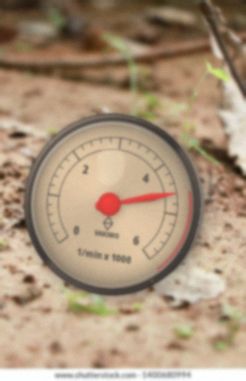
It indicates 4600 rpm
